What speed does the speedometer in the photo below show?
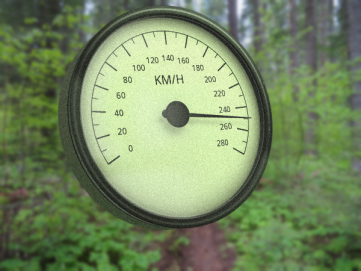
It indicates 250 km/h
